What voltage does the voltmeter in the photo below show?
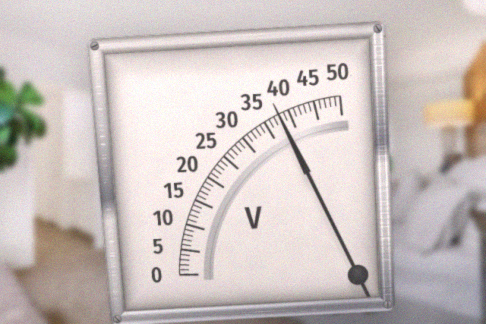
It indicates 38 V
